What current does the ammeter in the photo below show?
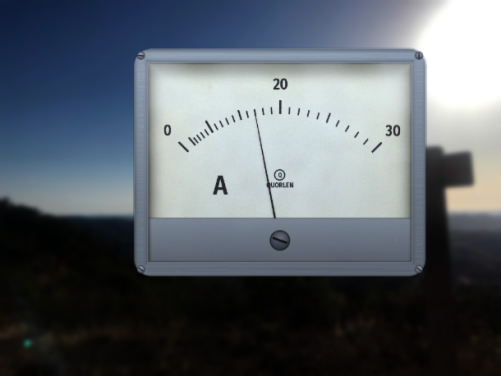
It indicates 17 A
